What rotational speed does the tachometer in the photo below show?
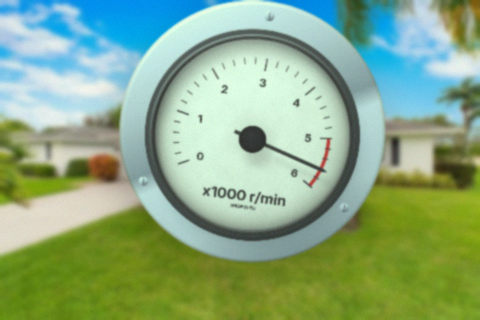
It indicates 5600 rpm
